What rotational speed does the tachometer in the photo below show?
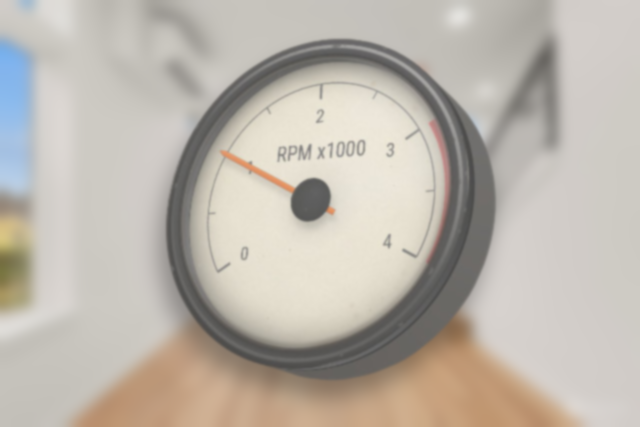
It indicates 1000 rpm
